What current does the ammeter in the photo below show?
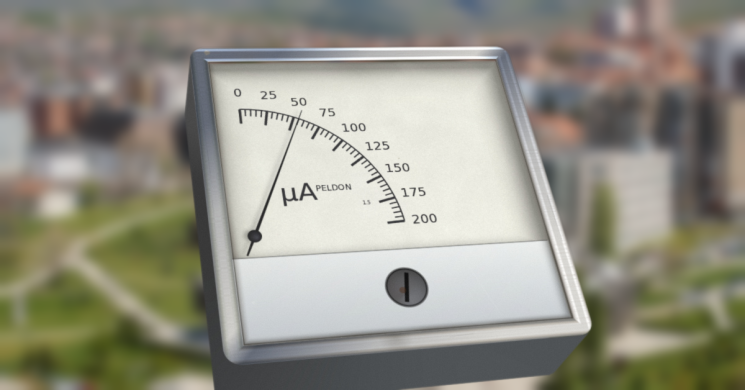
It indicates 55 µA
